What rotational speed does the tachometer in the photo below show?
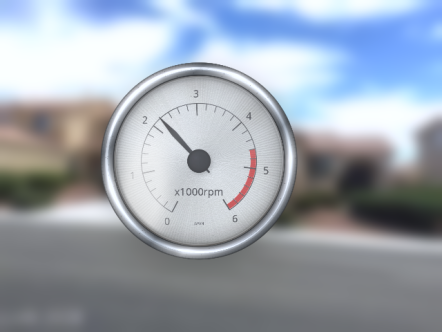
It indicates 2200 rpm
